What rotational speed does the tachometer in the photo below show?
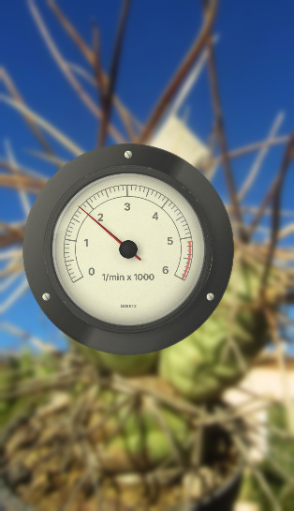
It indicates 1800 rpm
